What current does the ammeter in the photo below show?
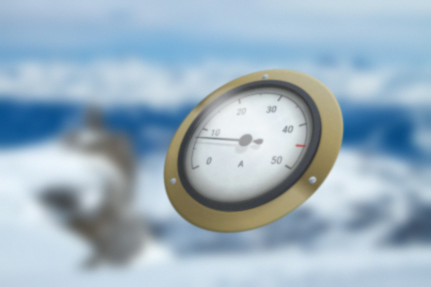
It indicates 7.5 A
